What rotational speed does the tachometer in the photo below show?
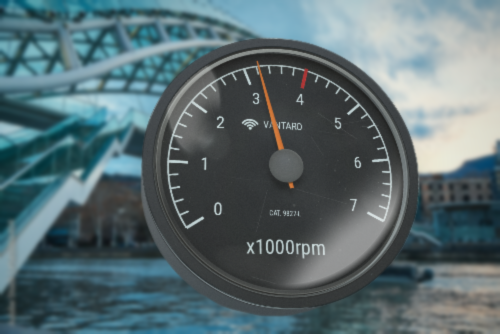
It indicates 3200 rpm
